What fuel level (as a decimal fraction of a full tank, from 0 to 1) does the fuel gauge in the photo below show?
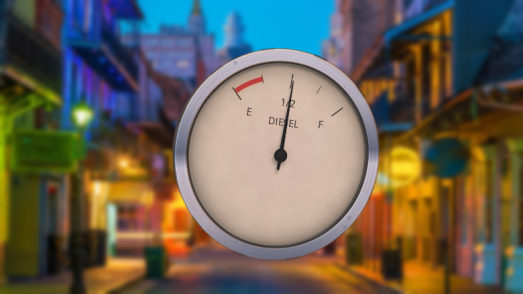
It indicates 0.5
